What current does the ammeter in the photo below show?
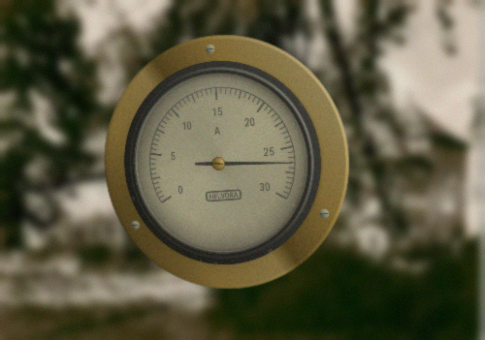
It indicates 26.5 A
